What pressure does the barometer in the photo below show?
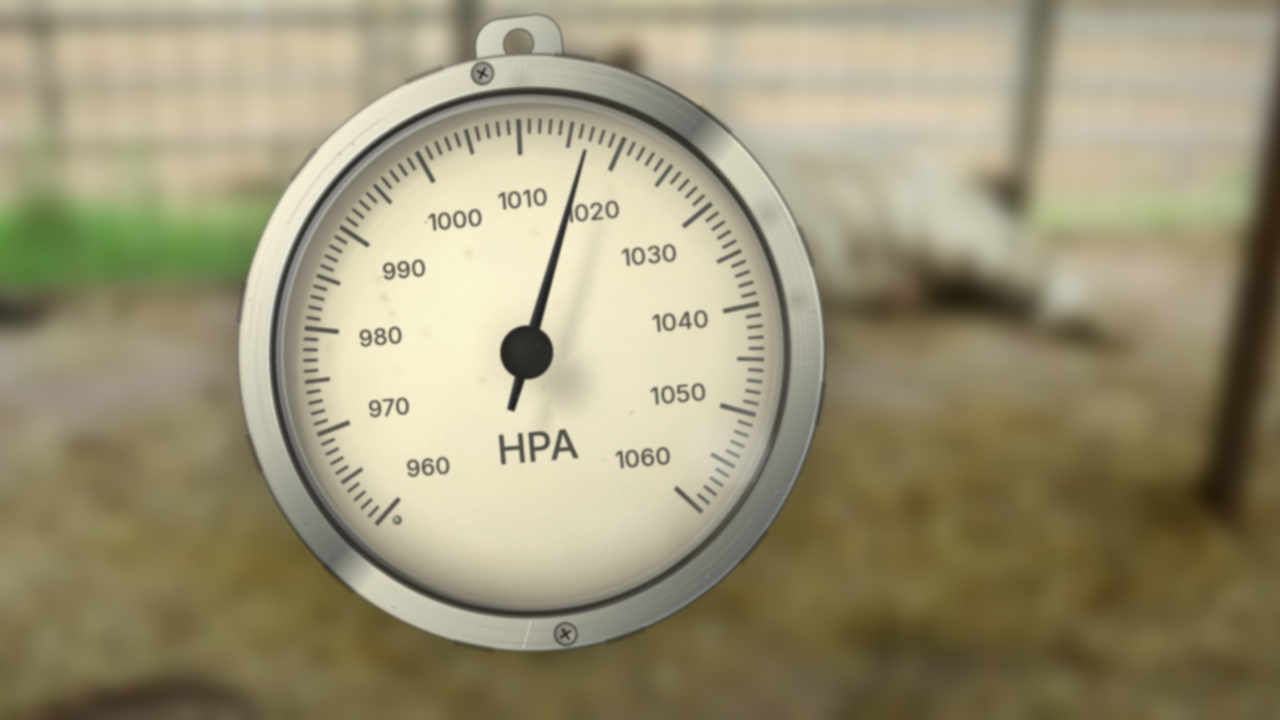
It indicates 1017 hPa
